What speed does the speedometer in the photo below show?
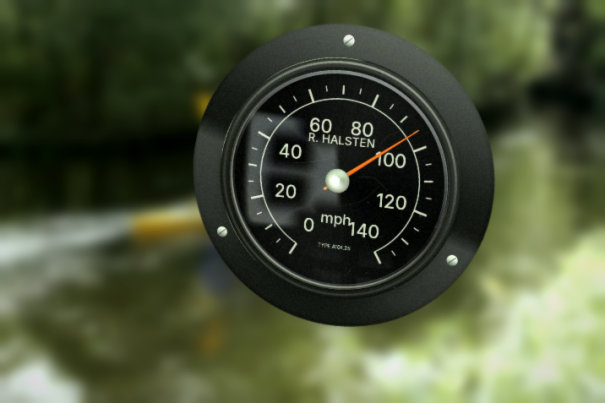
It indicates 95 mph
